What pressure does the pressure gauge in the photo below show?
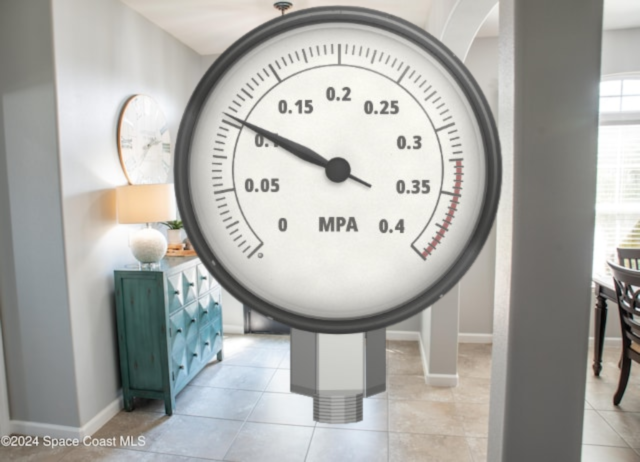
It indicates 0.105 MPa
